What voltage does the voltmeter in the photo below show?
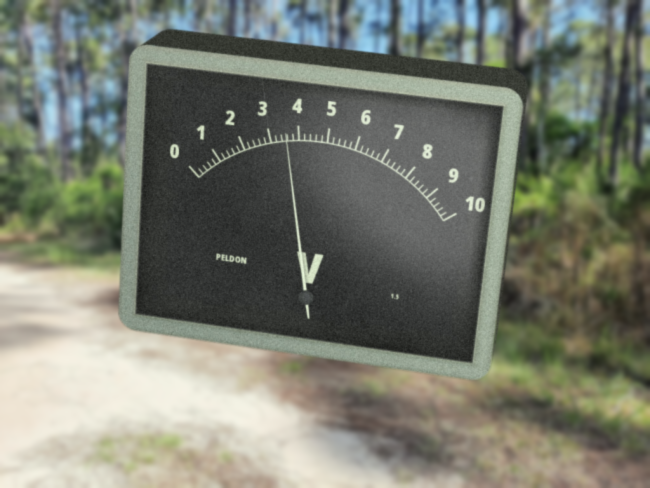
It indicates 3.6 V
